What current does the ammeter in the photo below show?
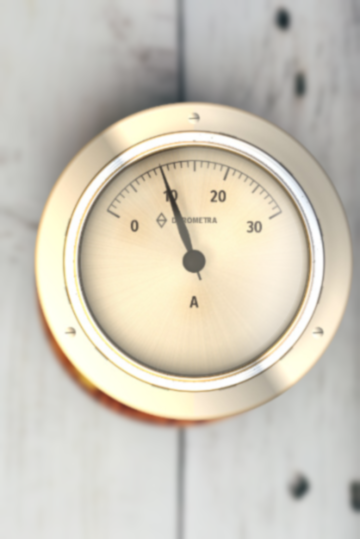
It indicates 10 A
